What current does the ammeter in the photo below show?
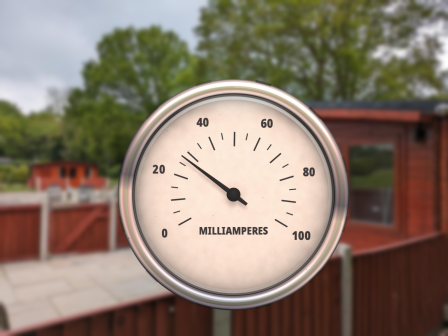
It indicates 27.5 mA
